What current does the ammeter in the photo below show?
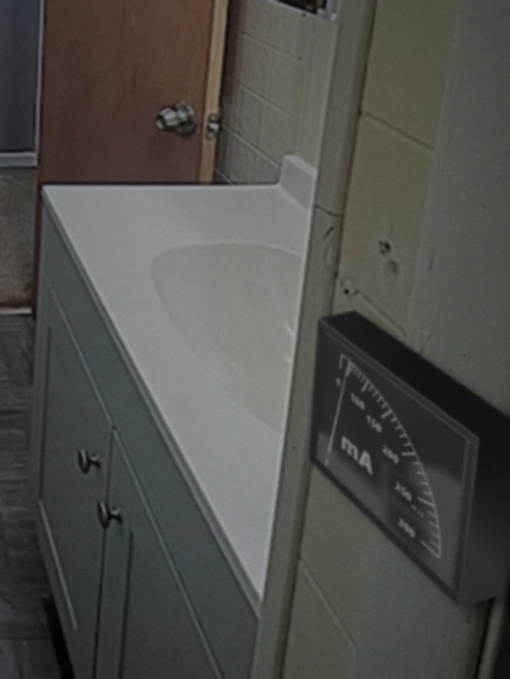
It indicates 50 mA
